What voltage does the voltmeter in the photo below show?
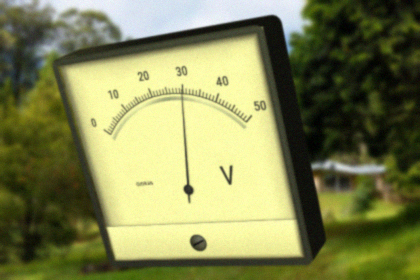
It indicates 30 V
